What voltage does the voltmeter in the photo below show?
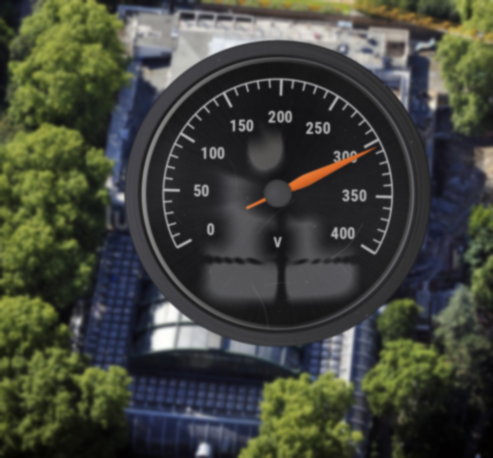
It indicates 305 V
